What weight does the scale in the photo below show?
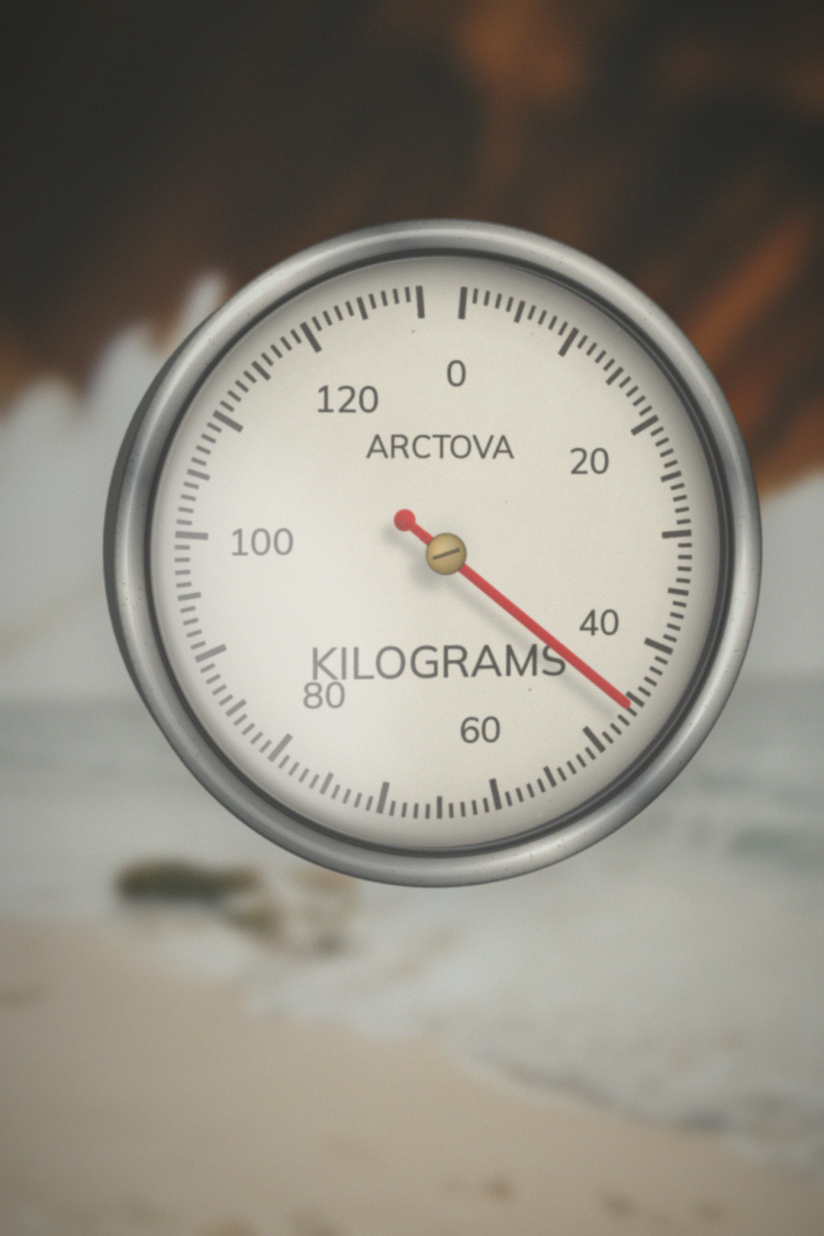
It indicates 46 kg
